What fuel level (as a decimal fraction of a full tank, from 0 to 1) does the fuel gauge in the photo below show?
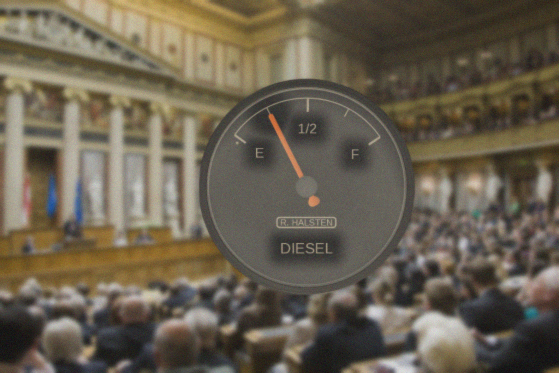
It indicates 0.25
